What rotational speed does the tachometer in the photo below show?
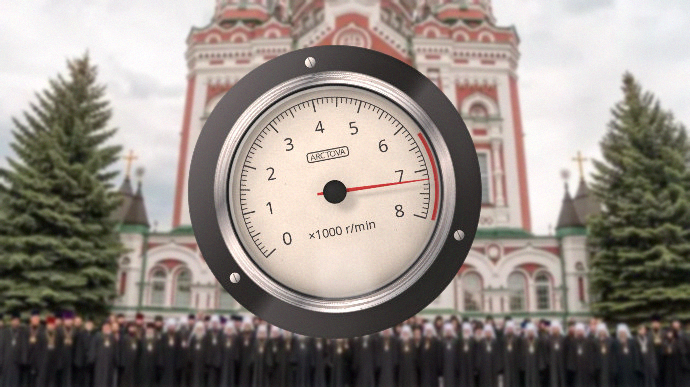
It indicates 7200 rpm
